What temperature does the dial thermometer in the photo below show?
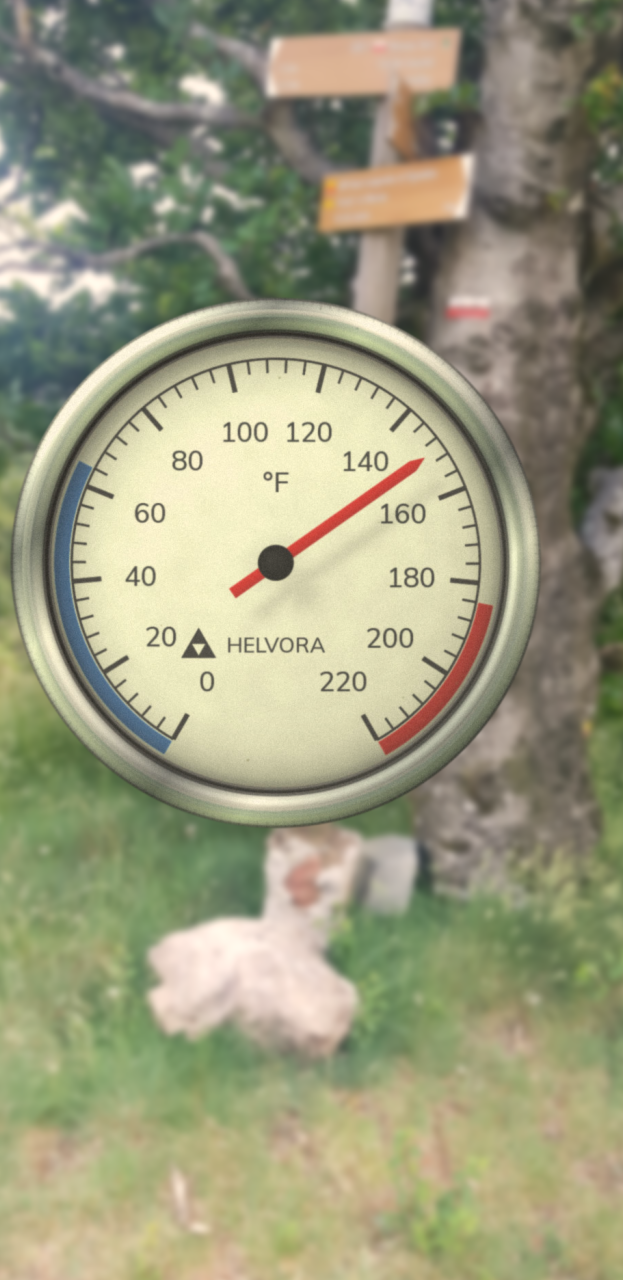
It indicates 150 °F
